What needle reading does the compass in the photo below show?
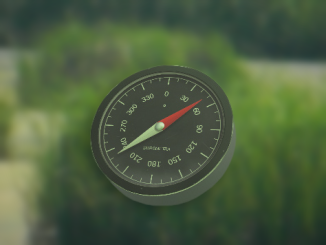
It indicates 50 °
